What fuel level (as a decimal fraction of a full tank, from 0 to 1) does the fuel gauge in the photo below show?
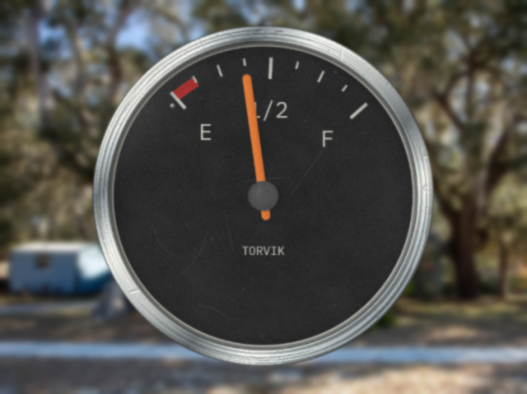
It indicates 0.375
